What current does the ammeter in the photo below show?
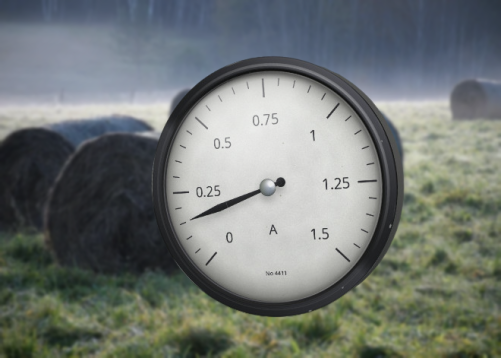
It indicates 0.15 A
